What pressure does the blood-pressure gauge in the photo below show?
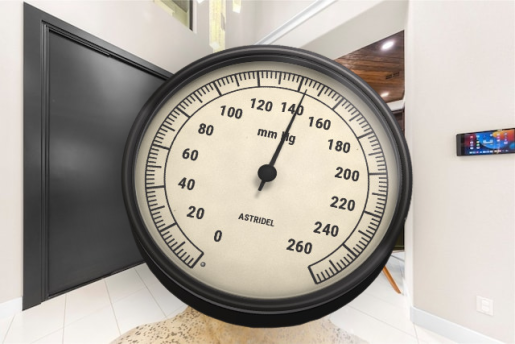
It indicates 144 mmHg
